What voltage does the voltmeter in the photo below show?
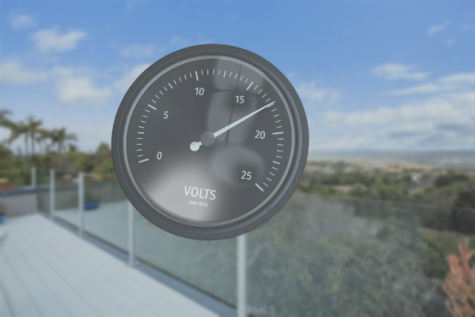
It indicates 17.5 V
